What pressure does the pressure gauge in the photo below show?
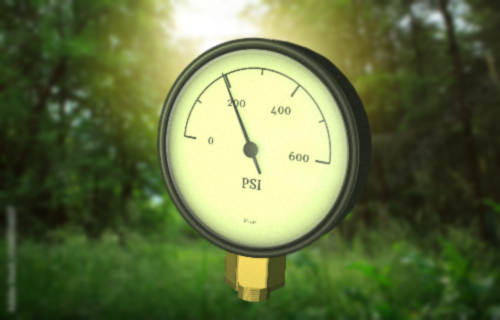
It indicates 200 psi
